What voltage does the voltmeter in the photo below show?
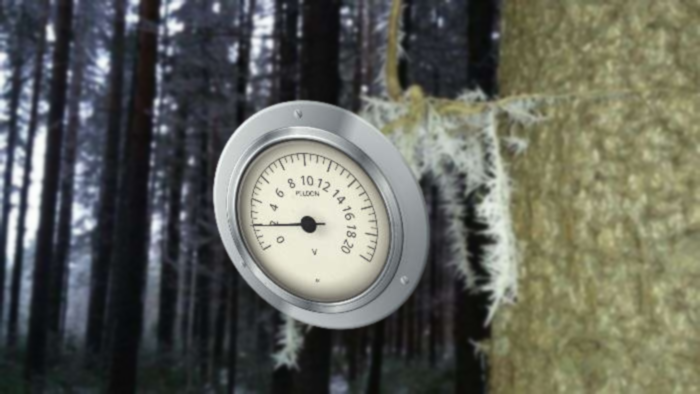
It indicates 2 V
